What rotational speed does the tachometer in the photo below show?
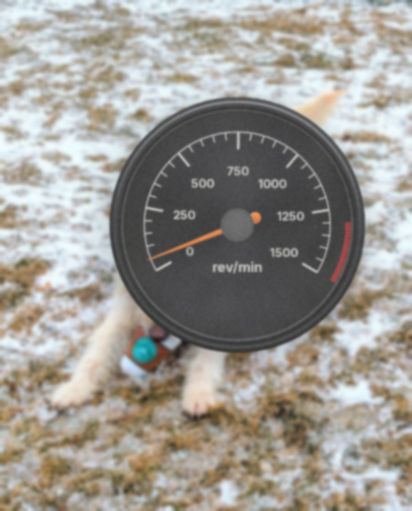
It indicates 50 rpm
